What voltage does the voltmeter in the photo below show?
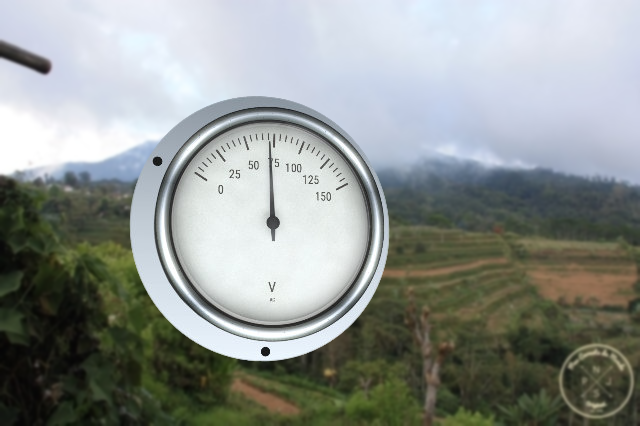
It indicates 70 V
